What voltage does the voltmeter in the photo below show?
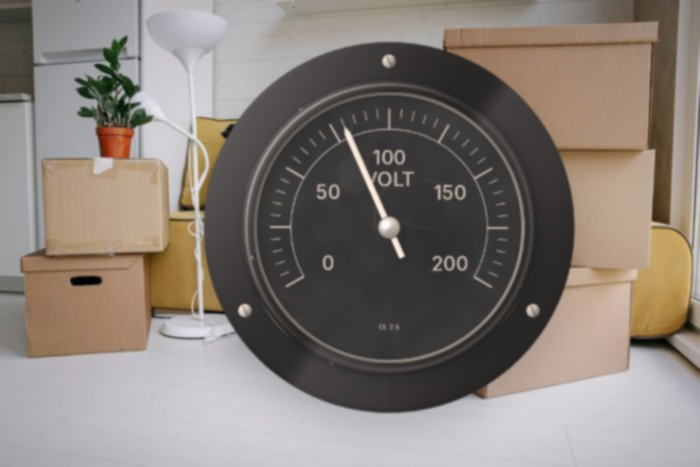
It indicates 80 V
